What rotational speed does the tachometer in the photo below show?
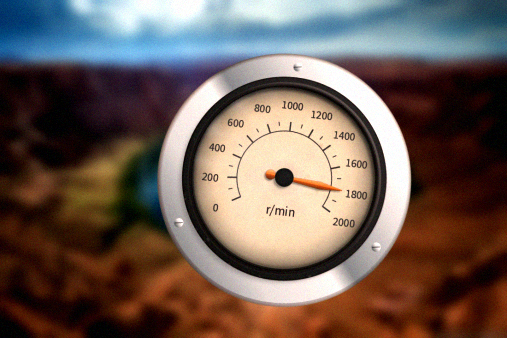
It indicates 1800 rpm
